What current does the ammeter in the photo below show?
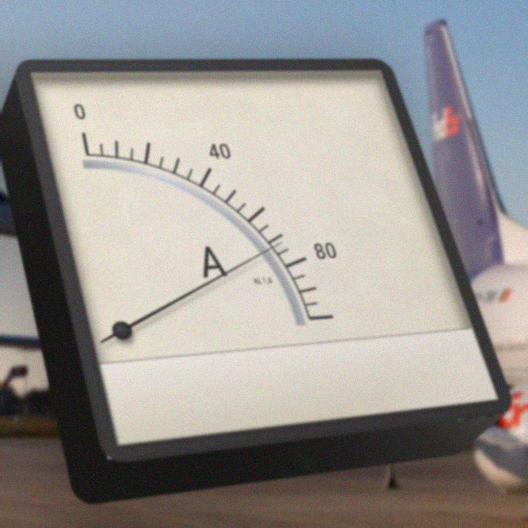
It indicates 72.5 A
